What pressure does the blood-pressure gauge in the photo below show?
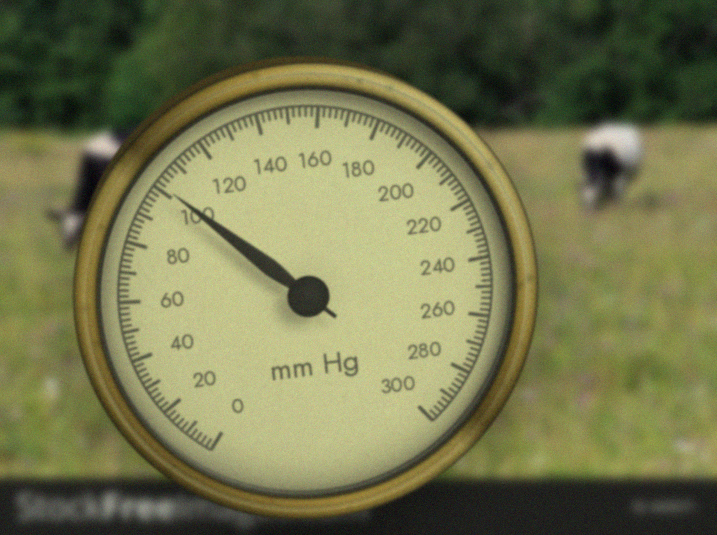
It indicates 102 mmHg
